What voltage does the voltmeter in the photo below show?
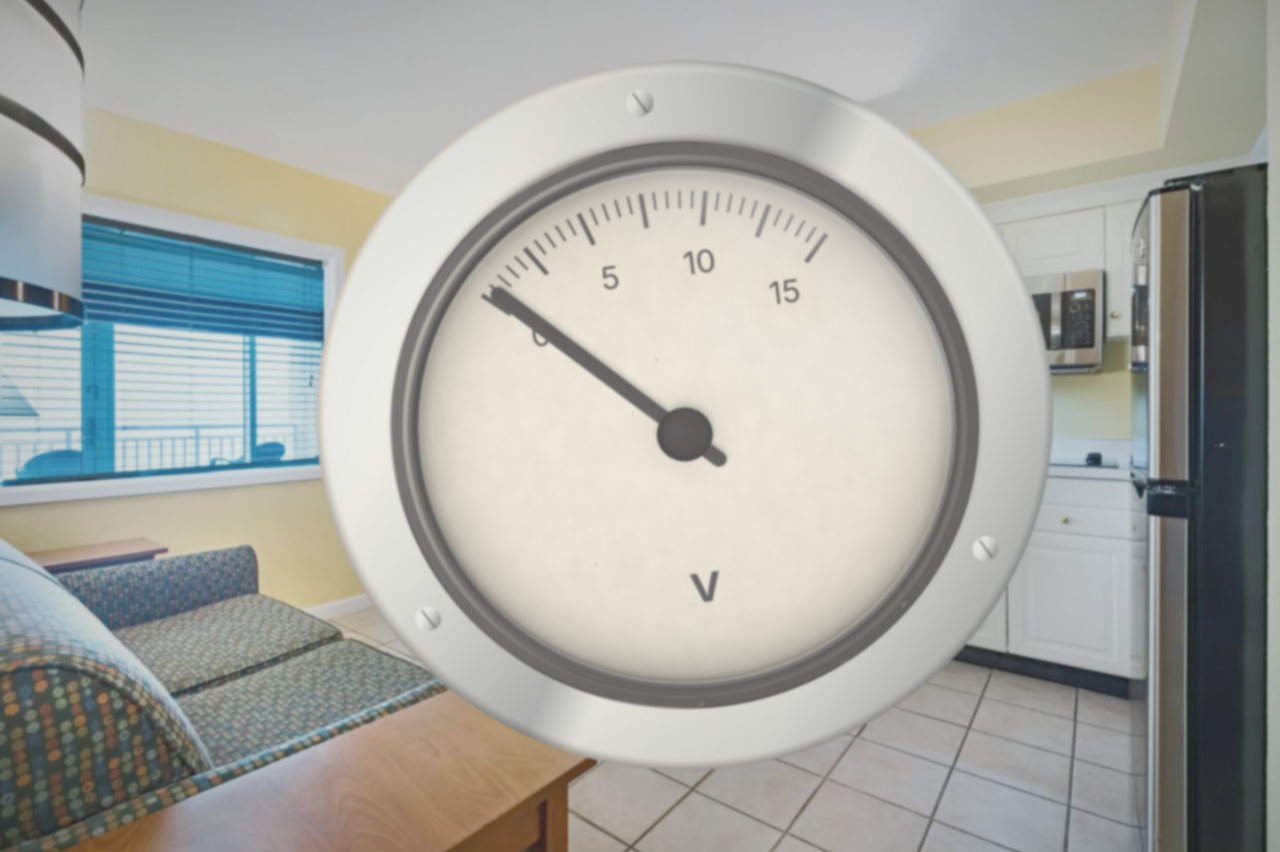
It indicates 0.5 V
